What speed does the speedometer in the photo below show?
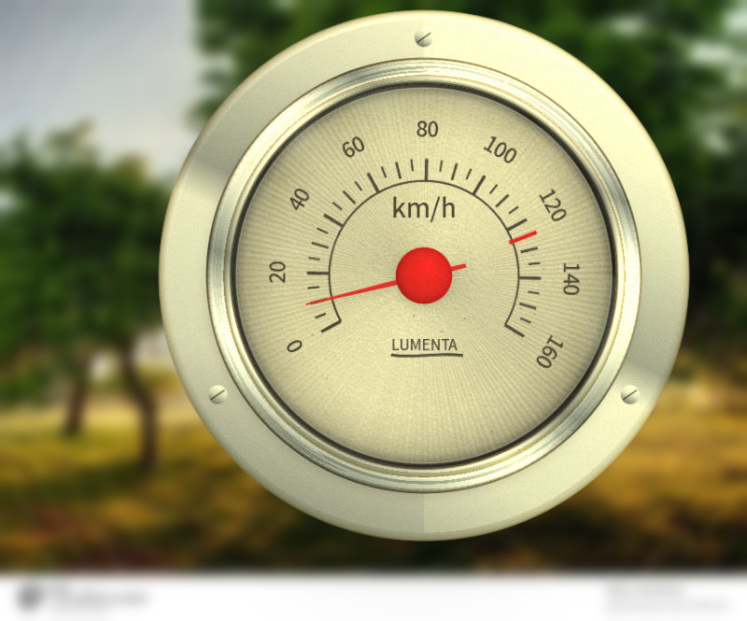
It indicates 10 km/h
